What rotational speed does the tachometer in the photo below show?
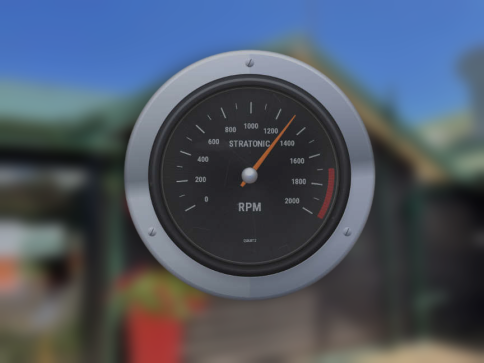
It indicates 1300 rpm
